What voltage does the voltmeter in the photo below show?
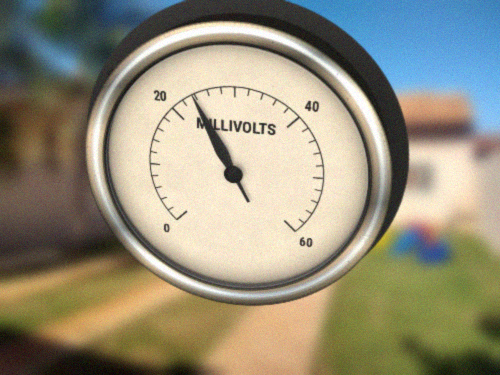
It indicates 24 mV
